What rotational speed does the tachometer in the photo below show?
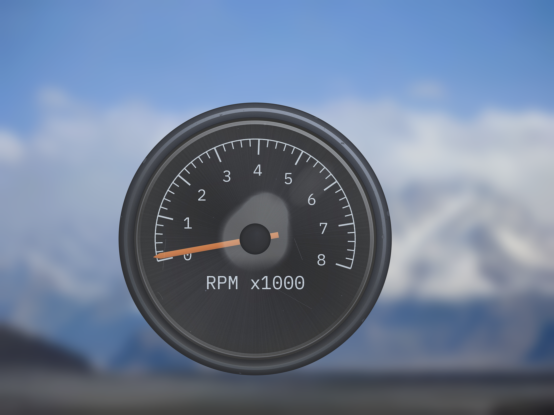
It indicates 100 rpm
